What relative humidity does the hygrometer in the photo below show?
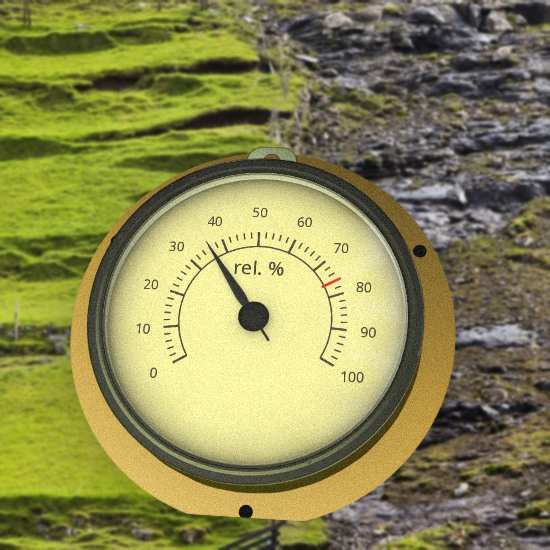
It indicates 36 %
